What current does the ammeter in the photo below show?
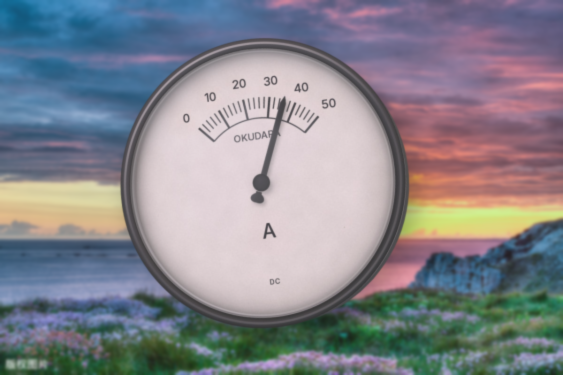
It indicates 36 A
